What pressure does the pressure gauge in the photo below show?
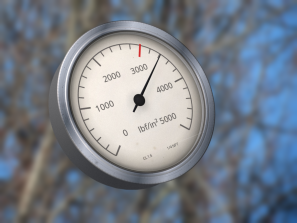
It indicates 3400 psi
